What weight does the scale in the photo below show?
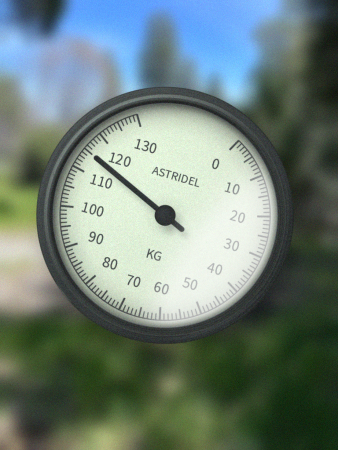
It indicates 115 kg
